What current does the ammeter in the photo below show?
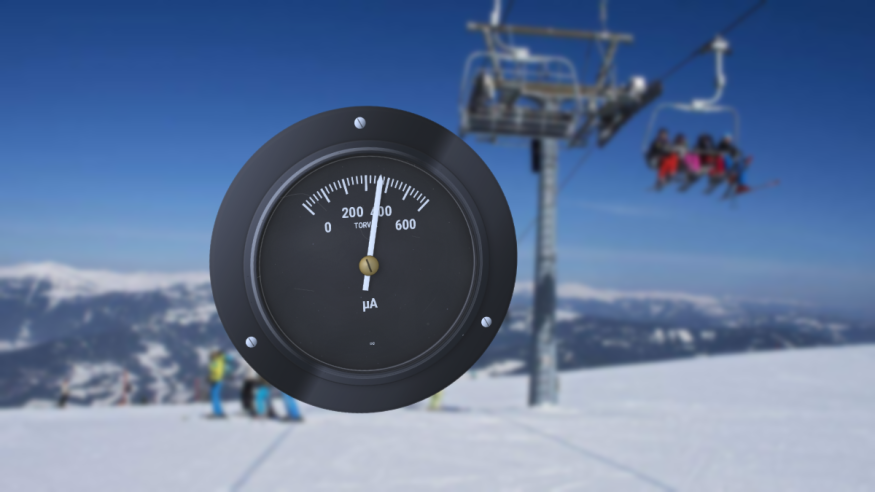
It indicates 360 µA
